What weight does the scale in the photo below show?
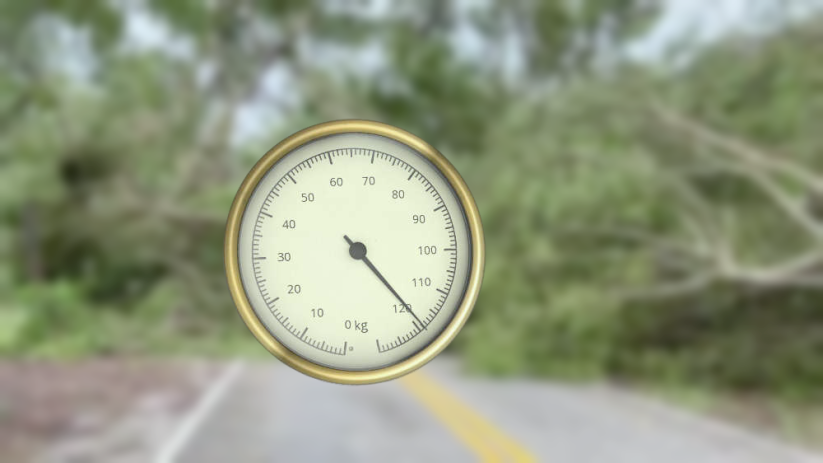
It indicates 119 kg
